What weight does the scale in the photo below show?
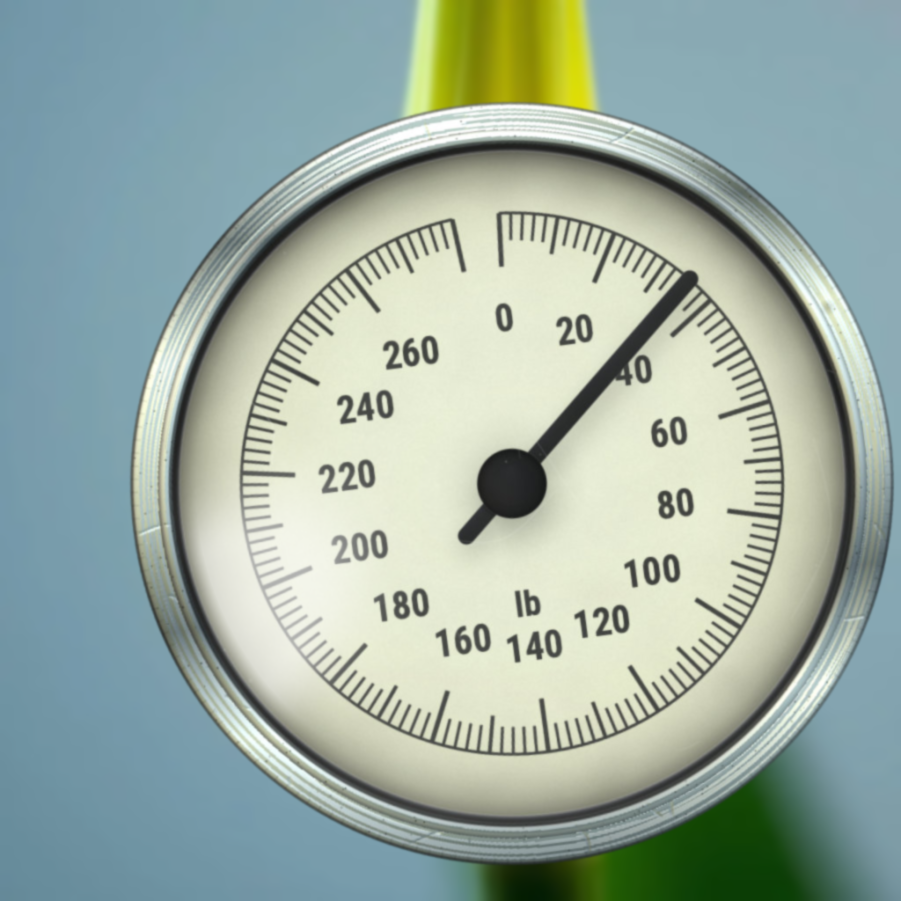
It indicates 35 lb
